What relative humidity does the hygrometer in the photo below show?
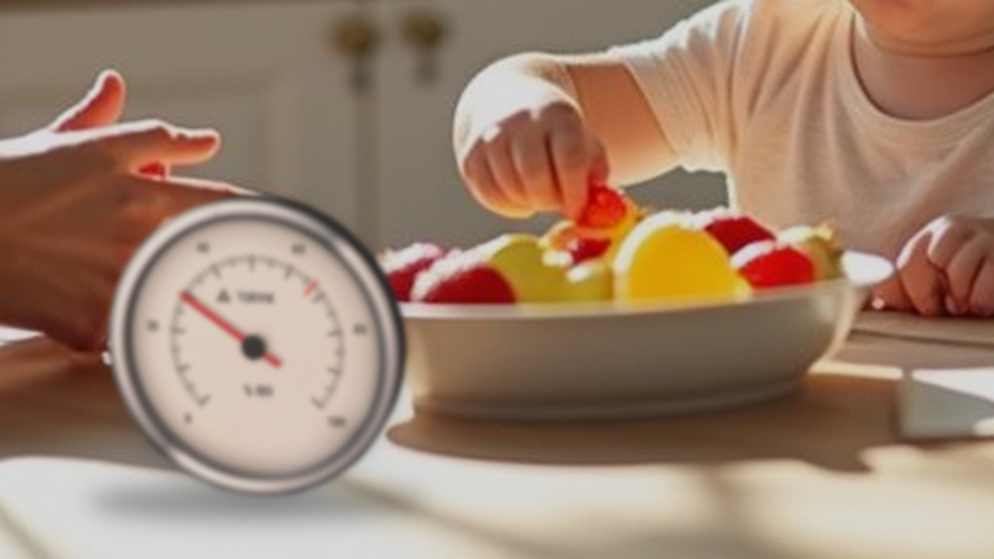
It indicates 30 %
